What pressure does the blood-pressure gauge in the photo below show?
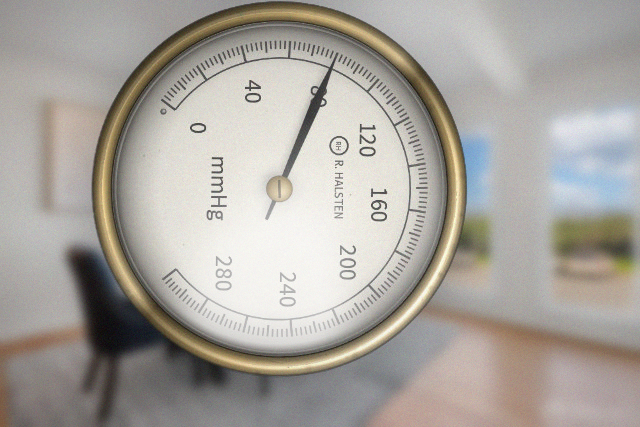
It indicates 80 mmHg
